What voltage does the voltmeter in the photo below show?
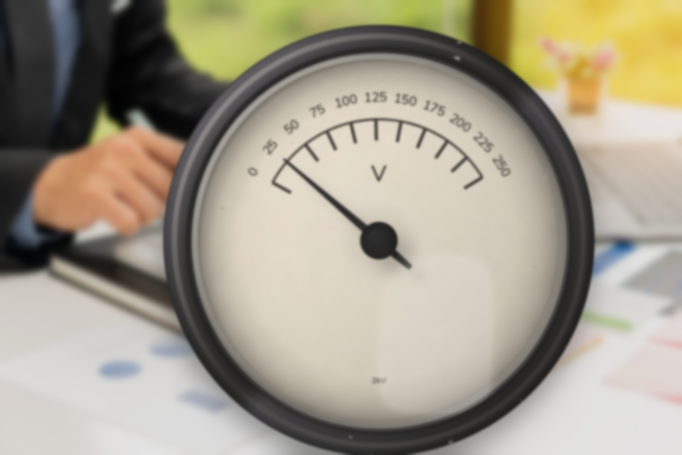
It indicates 25 V
